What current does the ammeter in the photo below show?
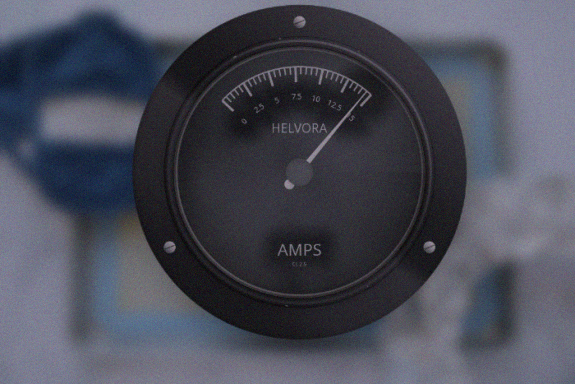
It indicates 14.5 A
